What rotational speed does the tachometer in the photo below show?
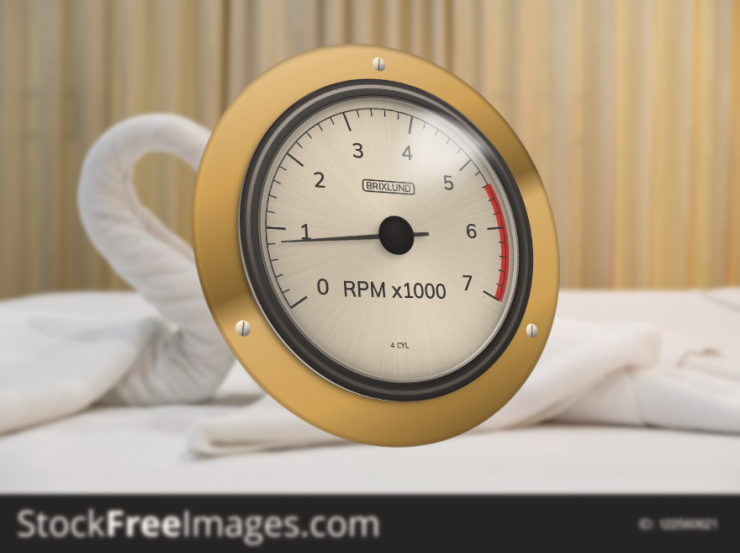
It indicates 800 rpm
